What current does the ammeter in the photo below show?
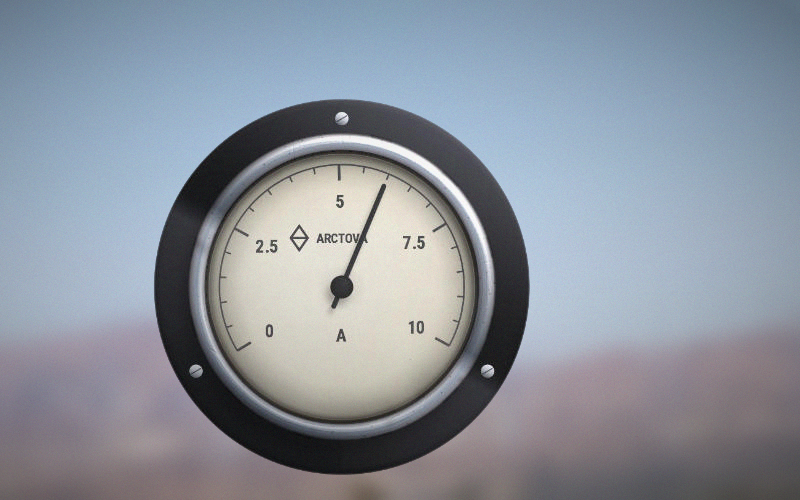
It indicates 6 A
